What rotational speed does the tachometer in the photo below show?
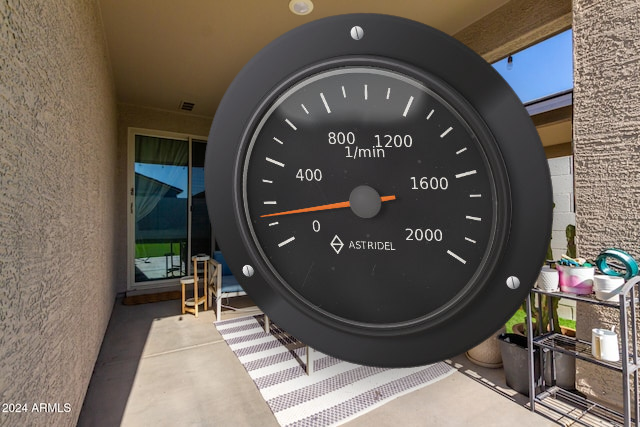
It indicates 150 rpm
